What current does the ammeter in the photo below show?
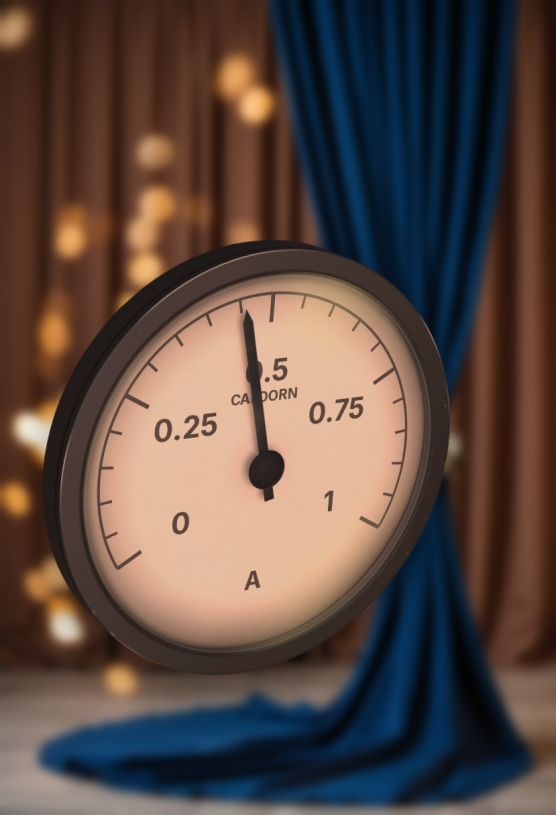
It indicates 0.45 A
